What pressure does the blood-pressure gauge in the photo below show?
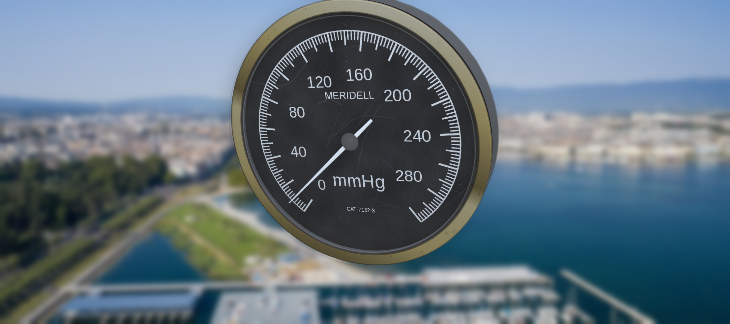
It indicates 10 mmHg
